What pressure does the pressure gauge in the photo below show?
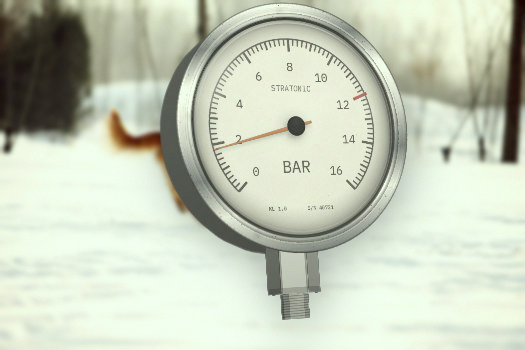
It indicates 1.8 bar
